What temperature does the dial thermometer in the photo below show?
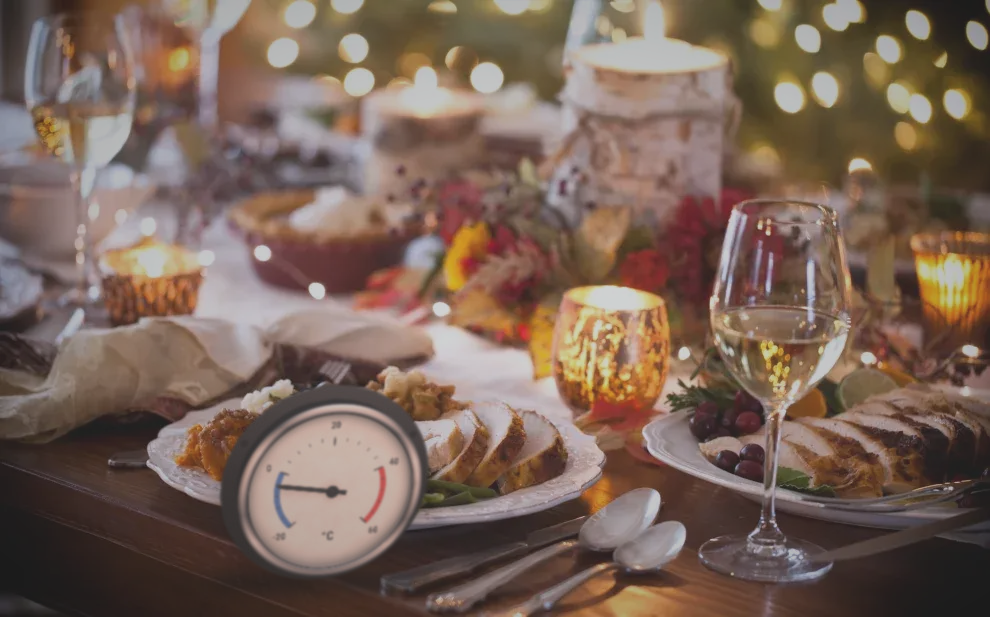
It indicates -4 °C
